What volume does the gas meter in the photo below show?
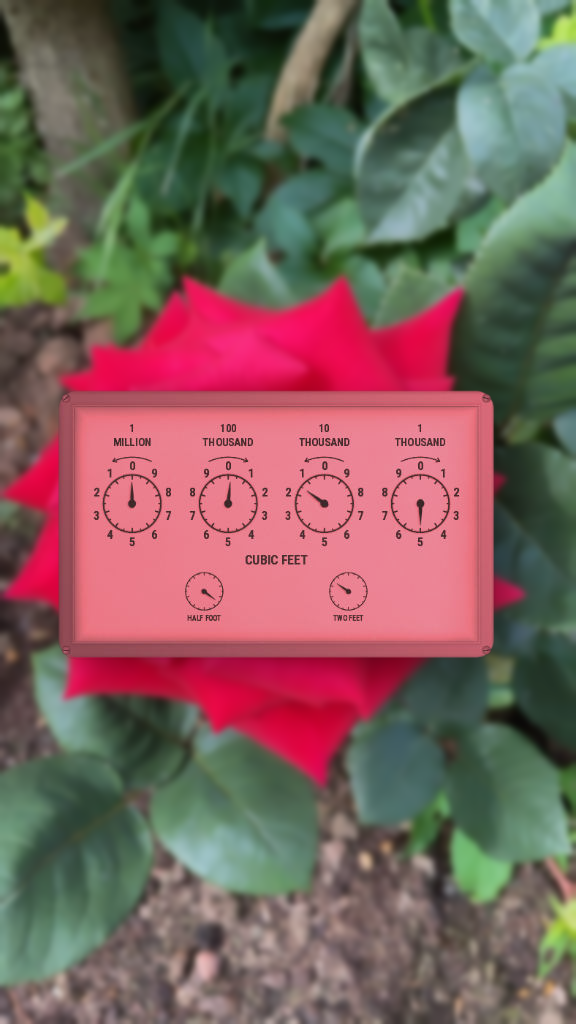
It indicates 1500 ft³
